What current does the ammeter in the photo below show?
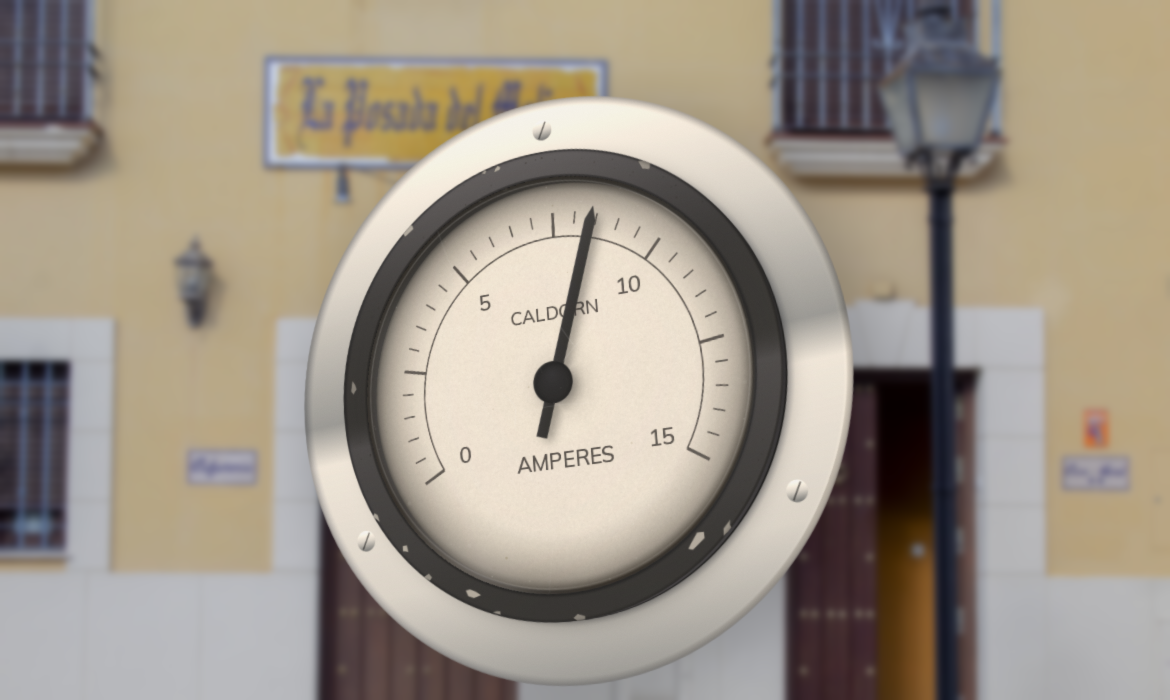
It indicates 8.5 A
